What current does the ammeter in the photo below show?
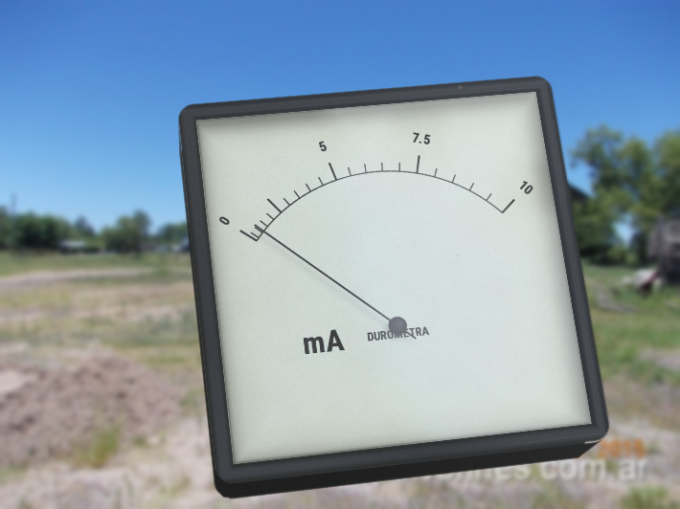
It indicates 1 mA
